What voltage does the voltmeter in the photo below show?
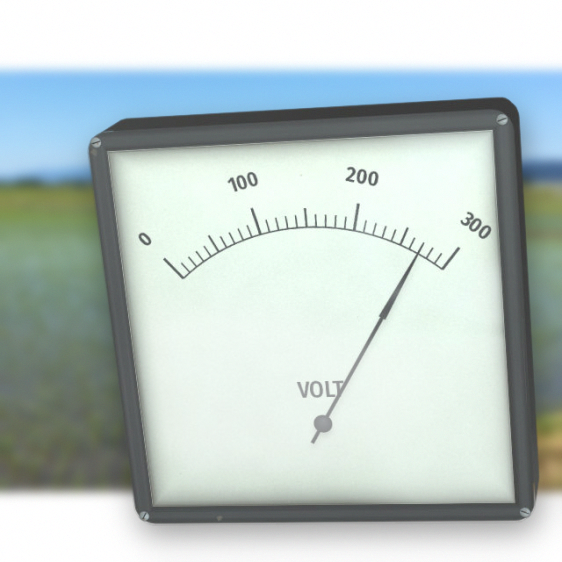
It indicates 270 V
